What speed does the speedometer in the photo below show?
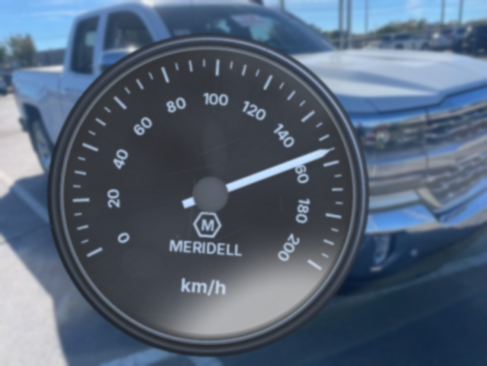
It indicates 155 km/h
